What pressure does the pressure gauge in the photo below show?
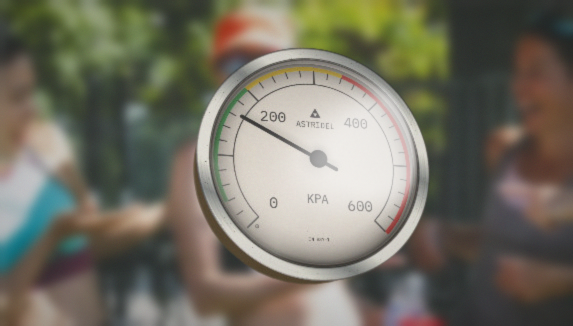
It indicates 160 kPa
